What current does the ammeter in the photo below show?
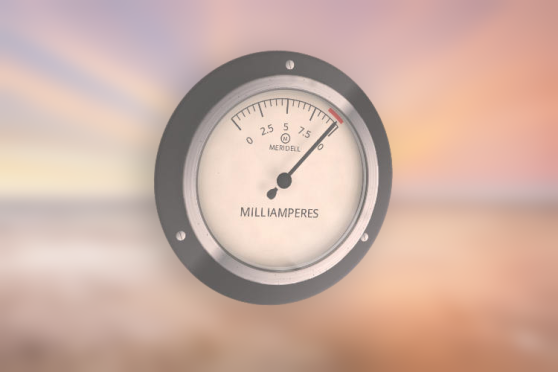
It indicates 9.5 mA
